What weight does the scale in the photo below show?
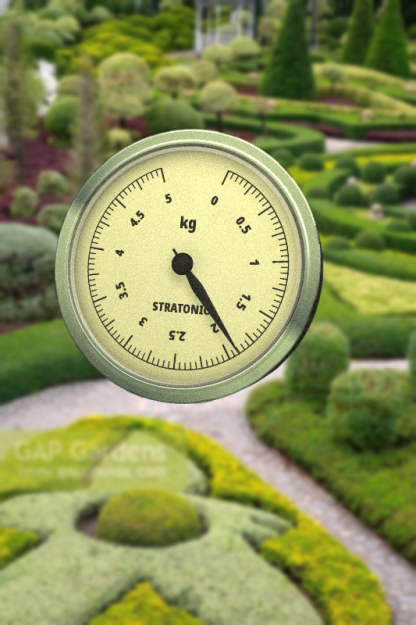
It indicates 1.9 kg
